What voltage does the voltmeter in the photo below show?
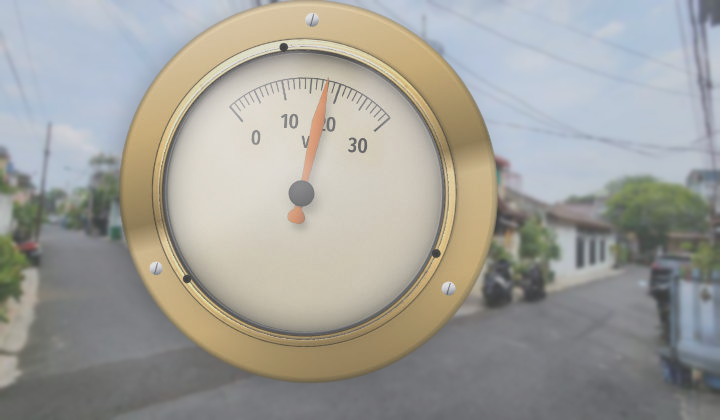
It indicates 18 V
